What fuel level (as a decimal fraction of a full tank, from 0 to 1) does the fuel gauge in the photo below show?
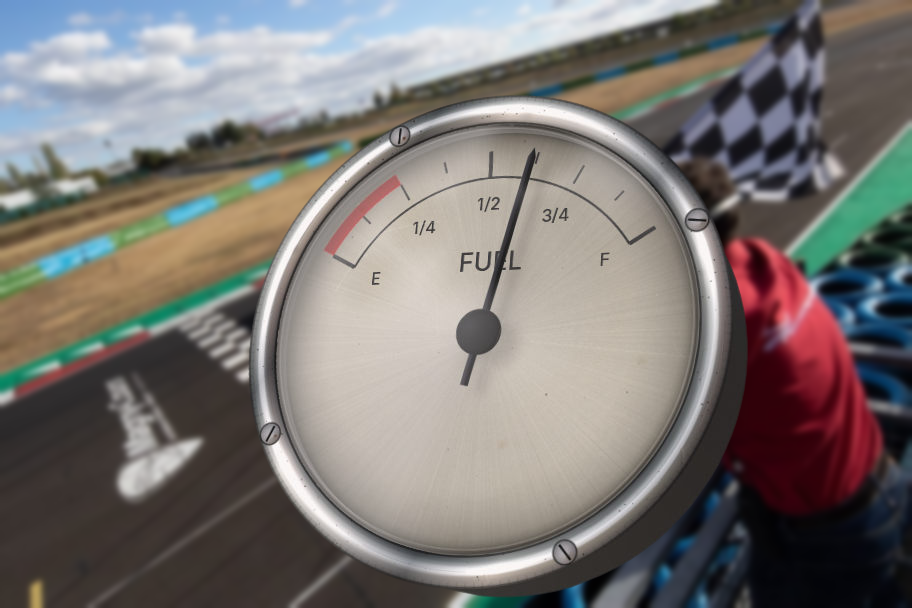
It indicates 0.625
